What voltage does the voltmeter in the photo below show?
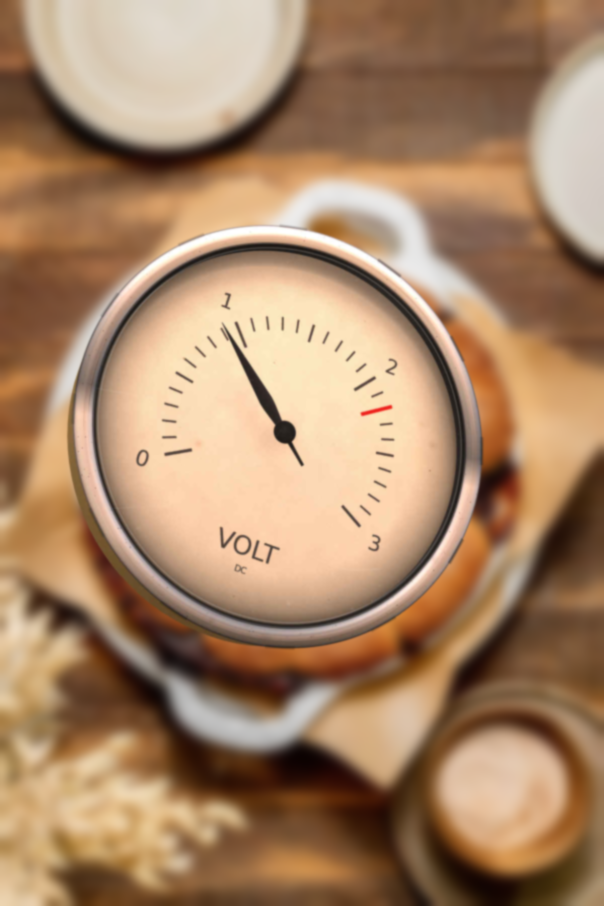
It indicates 0.9 V
